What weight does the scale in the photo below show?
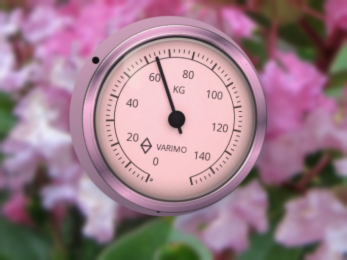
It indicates 64 kg
